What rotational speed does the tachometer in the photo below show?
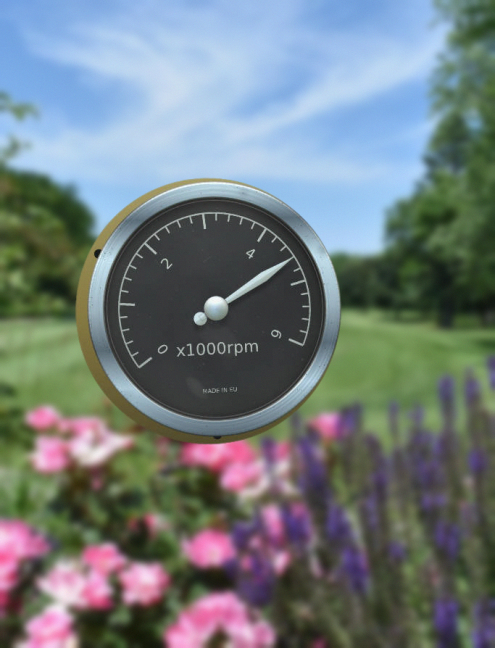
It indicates 4600 rpm
